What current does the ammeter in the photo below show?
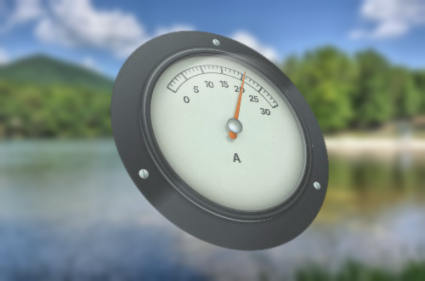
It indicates 20 A
